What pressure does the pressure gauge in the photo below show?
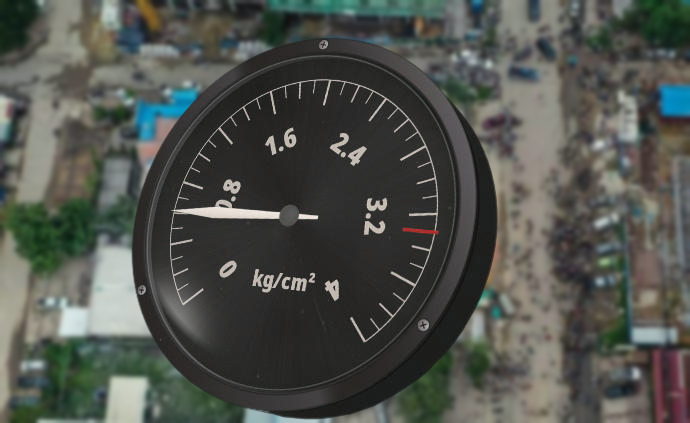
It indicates 0.6 kg/cm²
